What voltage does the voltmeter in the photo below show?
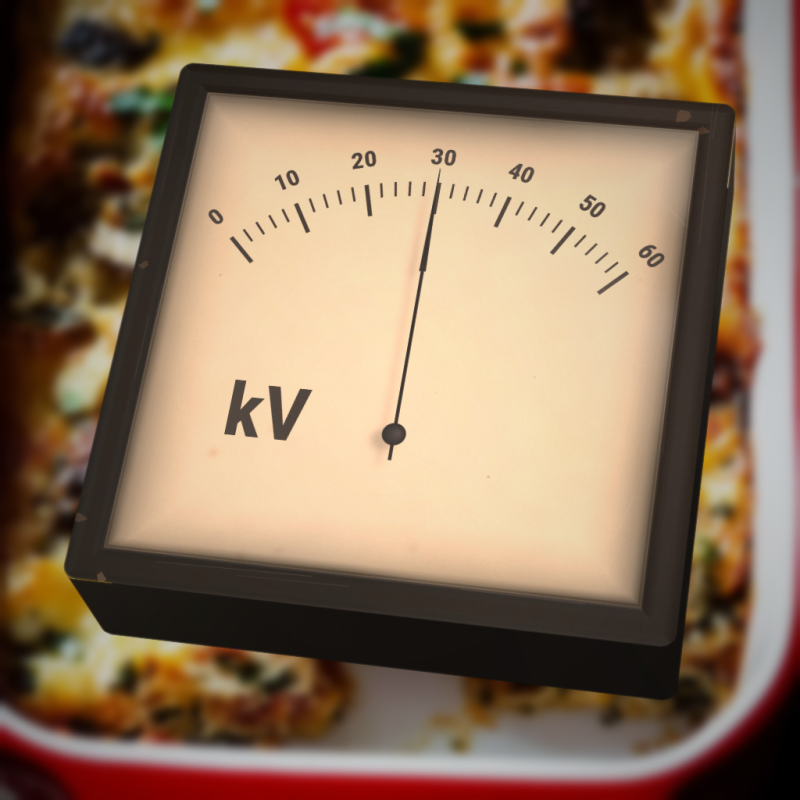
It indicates 30 kV
